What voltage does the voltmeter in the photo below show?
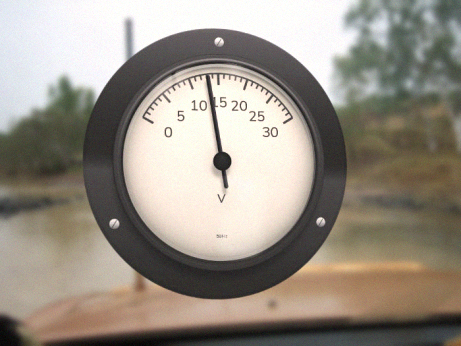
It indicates 13 V
